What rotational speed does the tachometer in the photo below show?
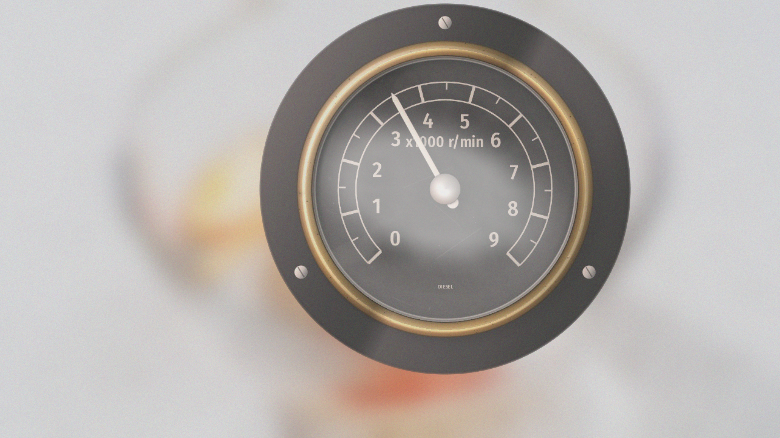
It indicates 3500 rpm
